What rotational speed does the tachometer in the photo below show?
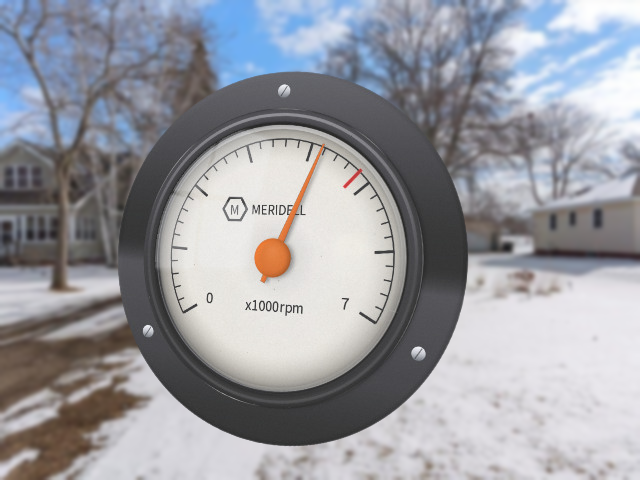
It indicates 4200 rpm
